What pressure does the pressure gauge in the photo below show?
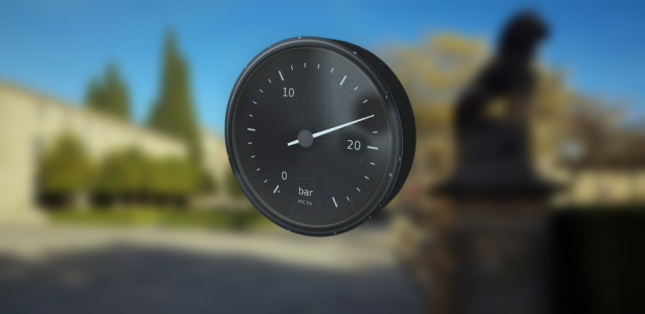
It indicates 18 bar
